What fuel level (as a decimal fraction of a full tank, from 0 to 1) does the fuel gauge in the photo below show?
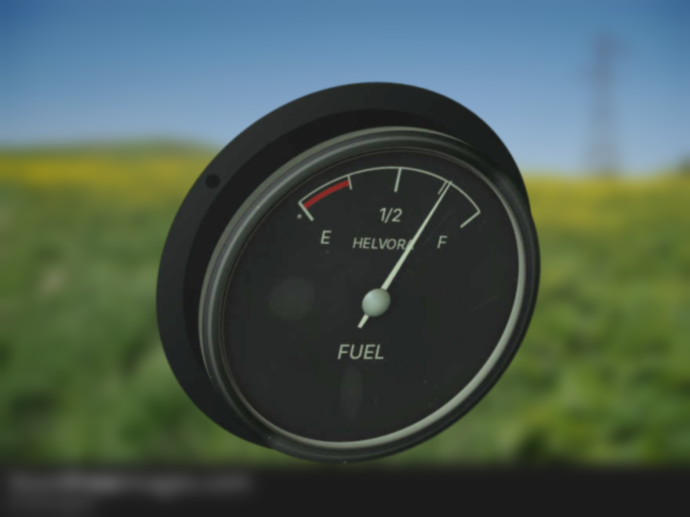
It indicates 0.75
